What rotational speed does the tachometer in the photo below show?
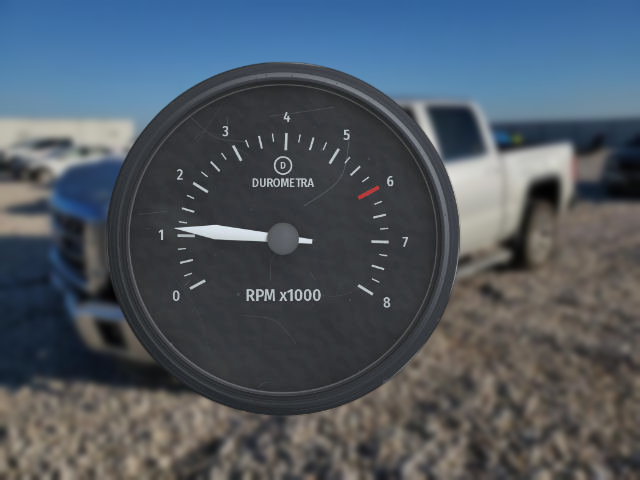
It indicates 1125 rpm
